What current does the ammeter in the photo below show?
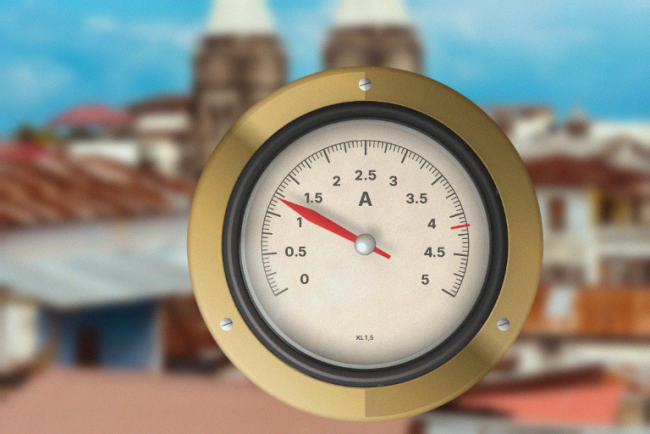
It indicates 1.2 A
